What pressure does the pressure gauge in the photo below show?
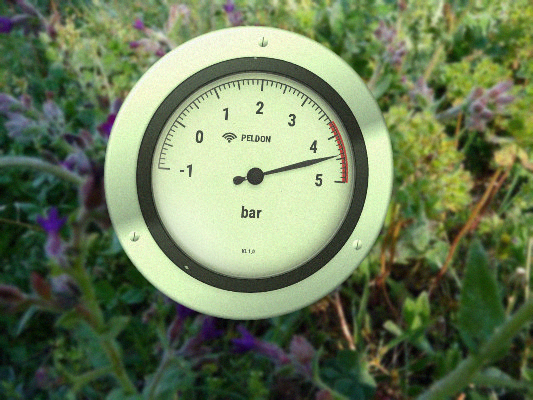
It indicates 4.4 bar
